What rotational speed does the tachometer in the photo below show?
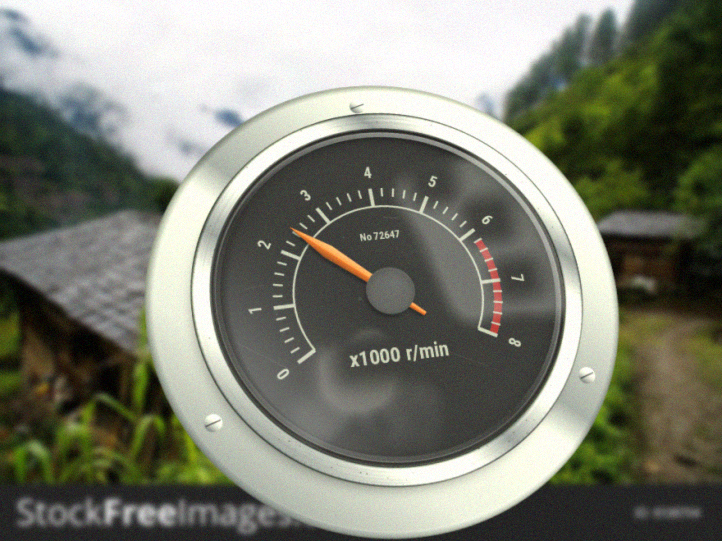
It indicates 2400 rpm
